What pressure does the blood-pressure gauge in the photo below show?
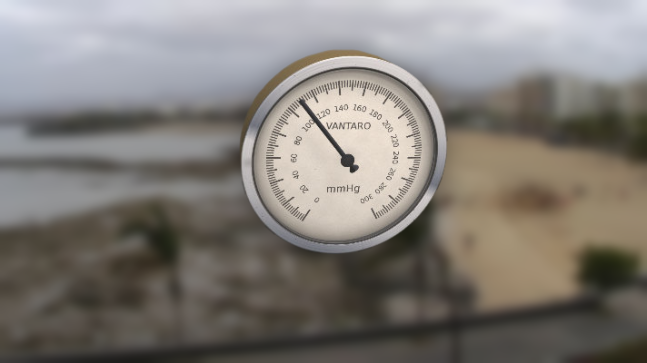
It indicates 110 mmHg
